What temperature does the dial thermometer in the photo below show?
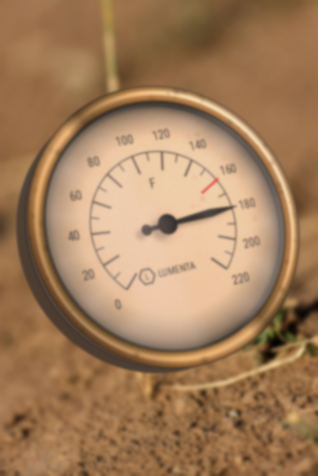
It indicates 180 °F
